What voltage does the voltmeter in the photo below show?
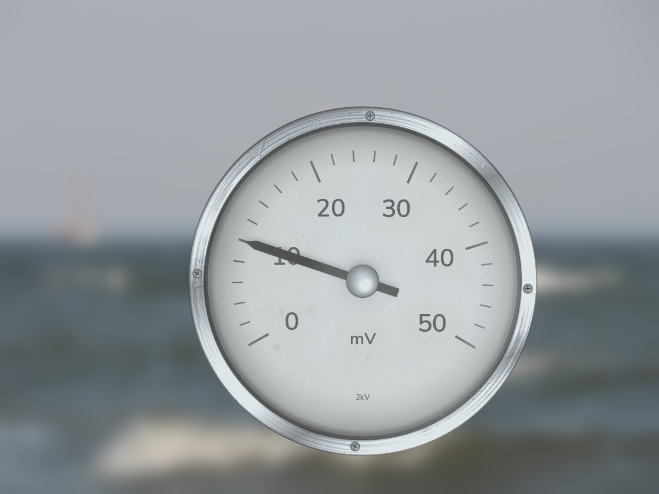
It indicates 10 mV
